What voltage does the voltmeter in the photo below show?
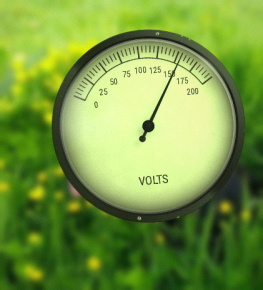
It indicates 155 V
